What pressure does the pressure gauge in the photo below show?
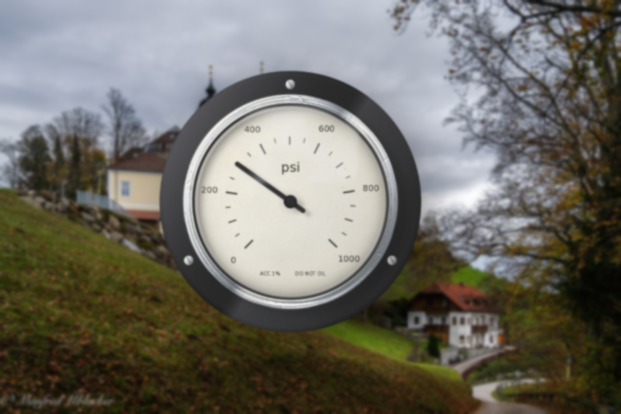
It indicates 300 psi
